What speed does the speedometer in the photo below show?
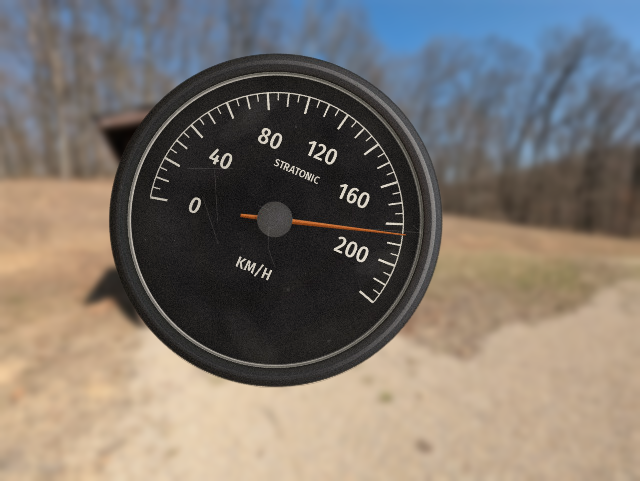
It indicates 185 km/h
